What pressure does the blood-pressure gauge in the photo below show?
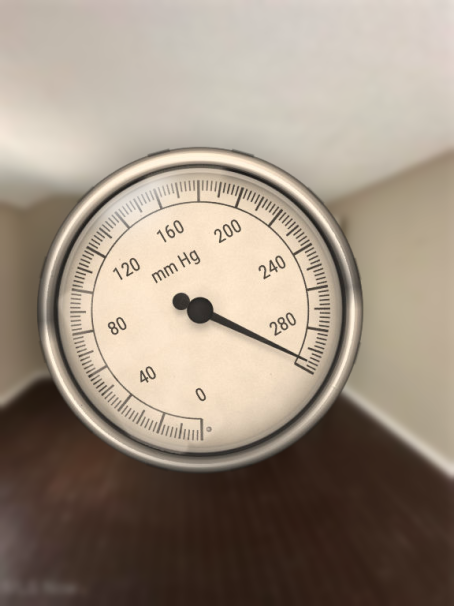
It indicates 296 mmHg
